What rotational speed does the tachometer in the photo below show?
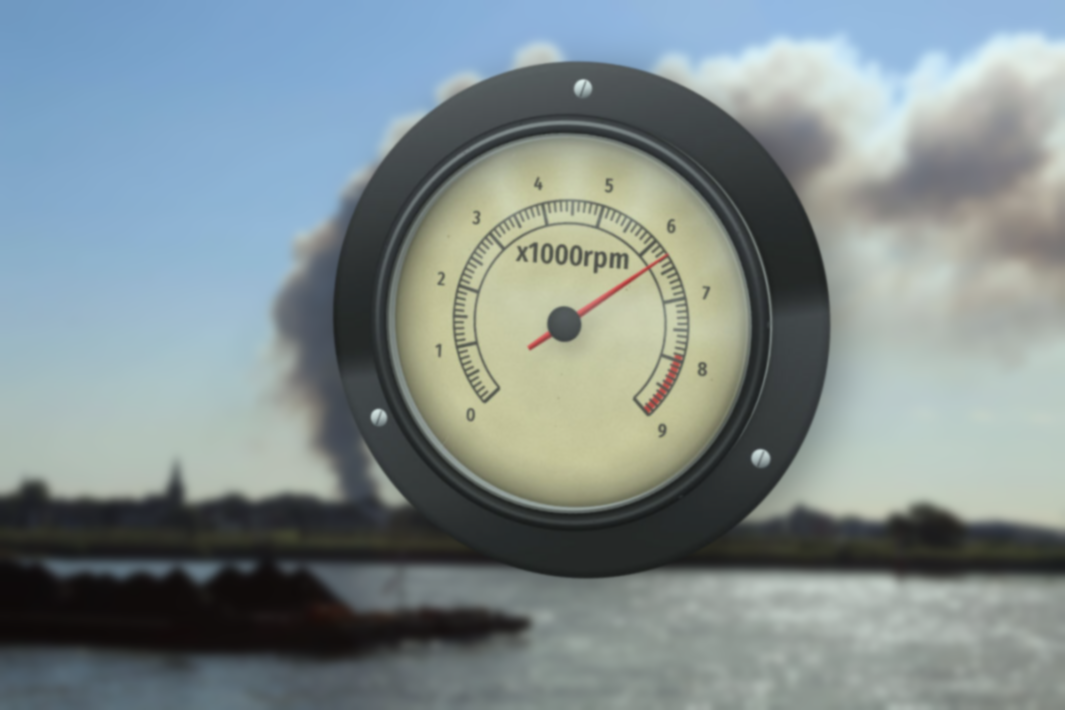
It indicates 6300 rpm
